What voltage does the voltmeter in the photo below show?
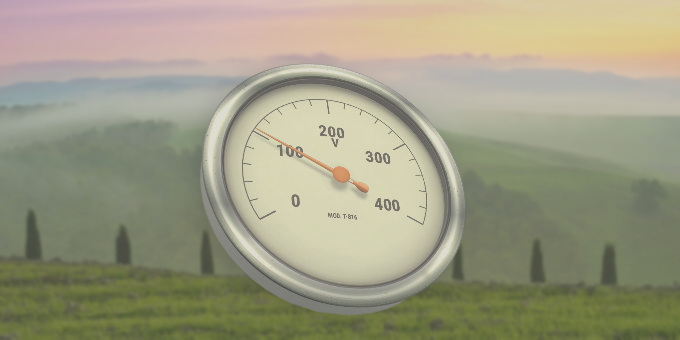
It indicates 100 V
